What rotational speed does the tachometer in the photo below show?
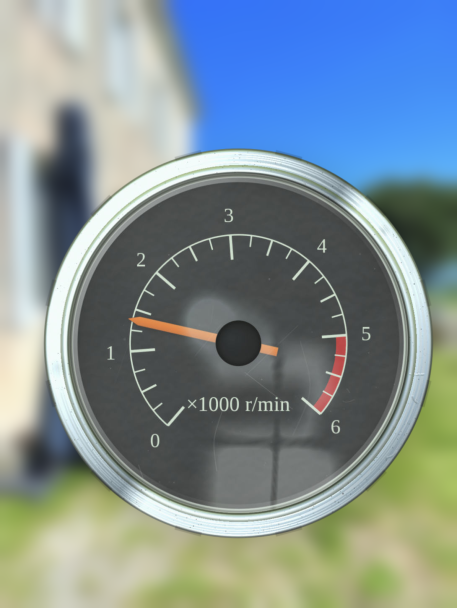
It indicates 1375 rpm
